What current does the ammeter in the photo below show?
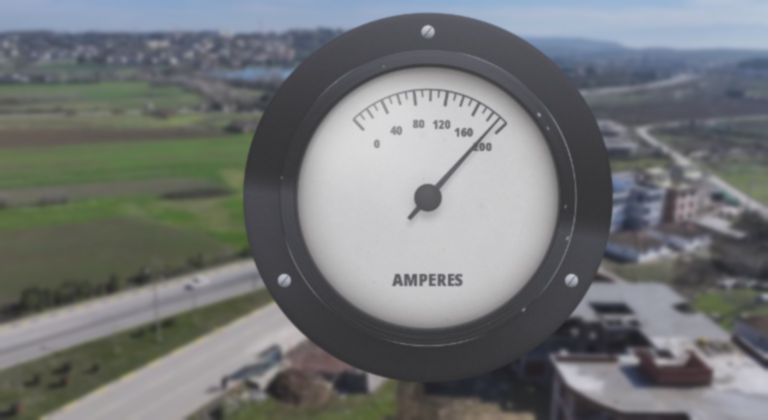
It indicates 190 A
